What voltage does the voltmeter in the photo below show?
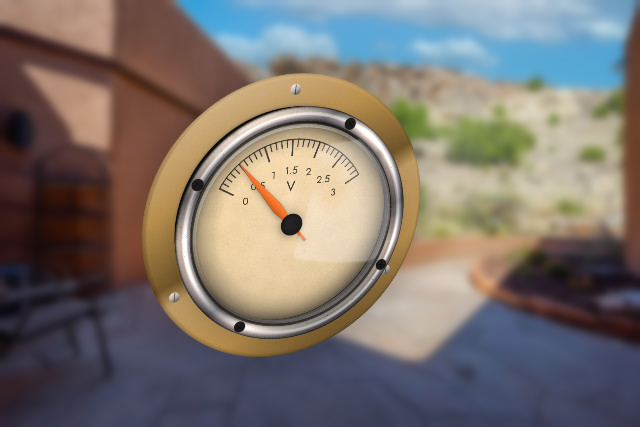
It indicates 0.5 V
